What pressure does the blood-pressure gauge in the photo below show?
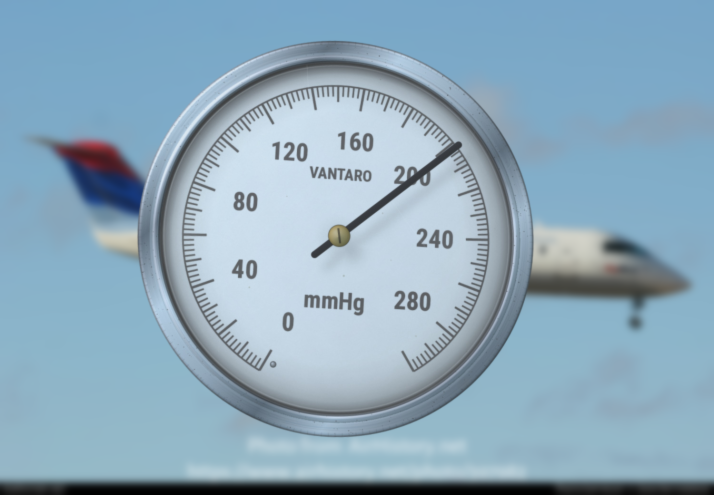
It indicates 202 mmHg
